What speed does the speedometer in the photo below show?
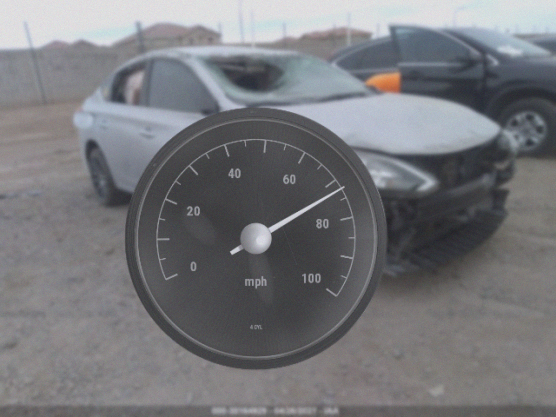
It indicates 72.5 mph
